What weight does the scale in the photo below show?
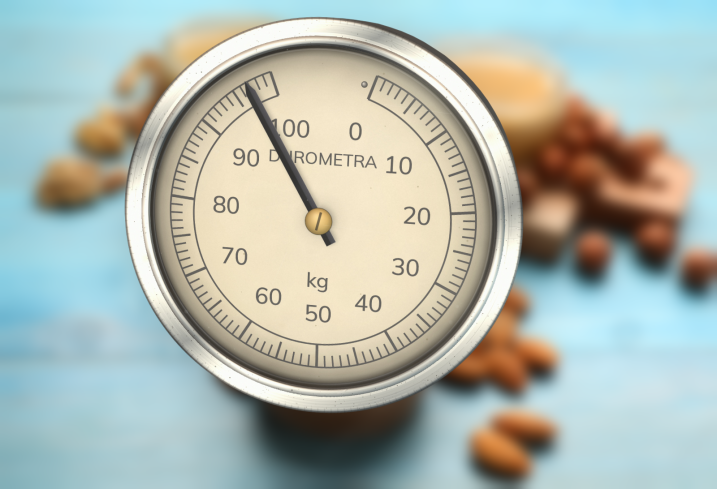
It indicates 97 kg
